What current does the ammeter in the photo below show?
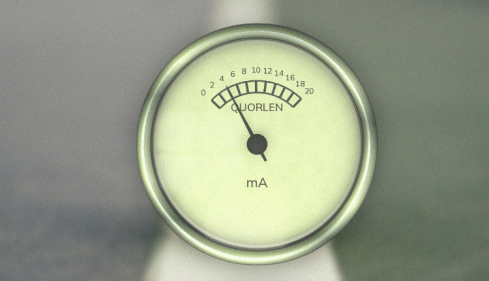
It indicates 4 mA
